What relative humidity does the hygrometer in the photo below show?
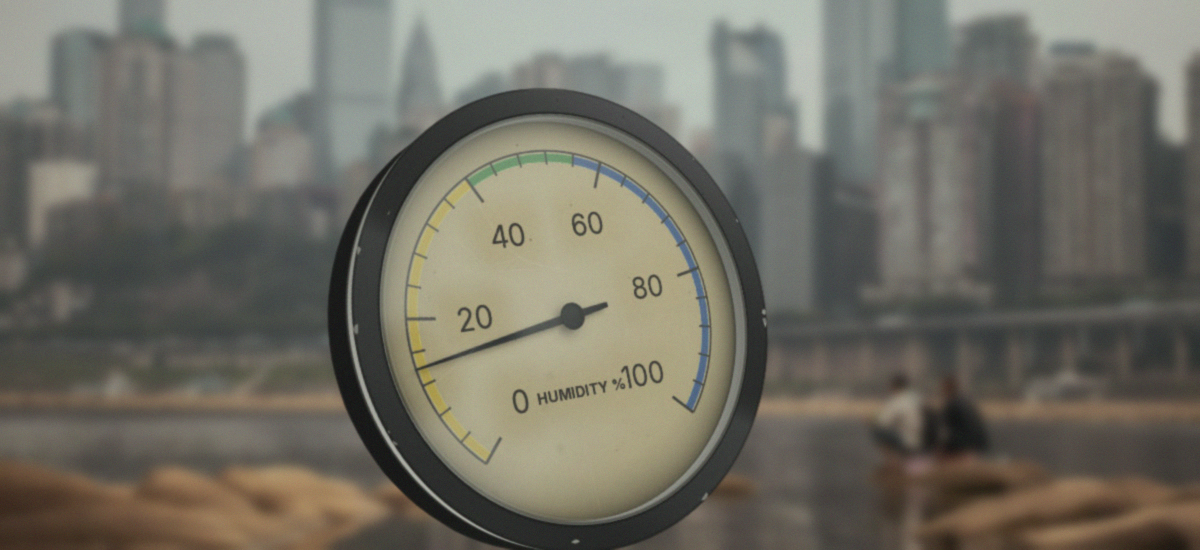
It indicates 14 %
